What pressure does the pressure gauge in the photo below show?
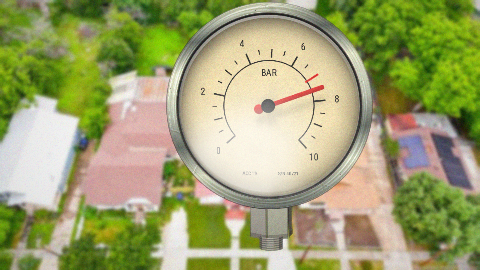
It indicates 7.5 bar
